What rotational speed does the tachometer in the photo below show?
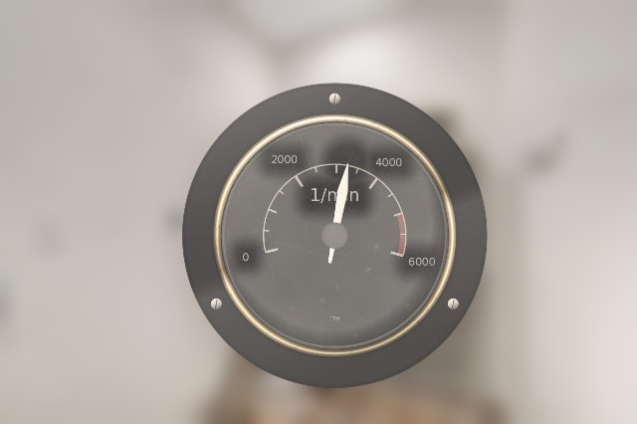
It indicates 3250 rpm
